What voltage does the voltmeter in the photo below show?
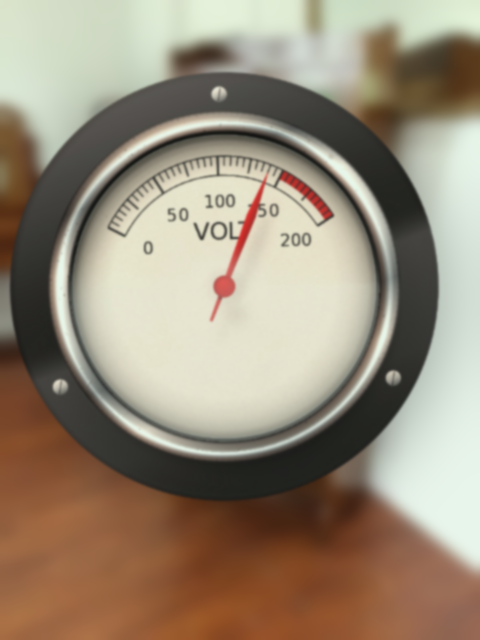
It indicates 140 V
